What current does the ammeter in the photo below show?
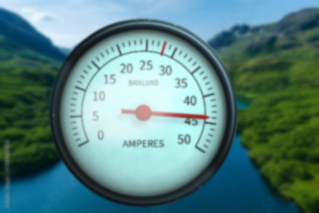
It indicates 44 A
